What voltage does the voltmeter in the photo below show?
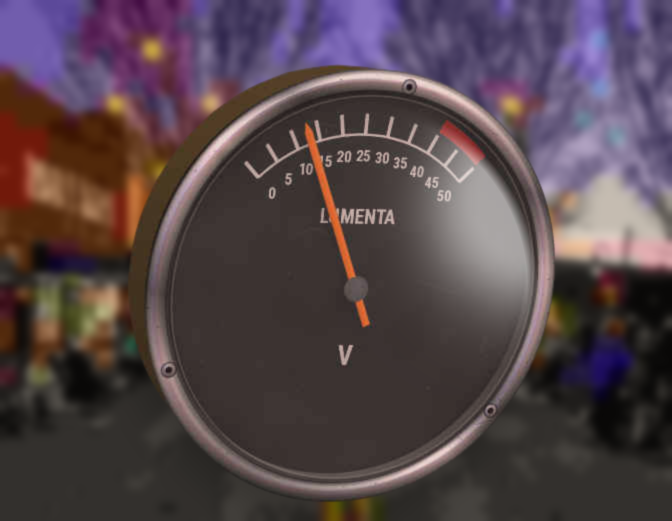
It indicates 12.5 V
